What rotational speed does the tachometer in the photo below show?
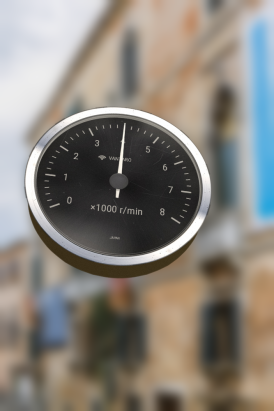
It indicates 4000 rpm
